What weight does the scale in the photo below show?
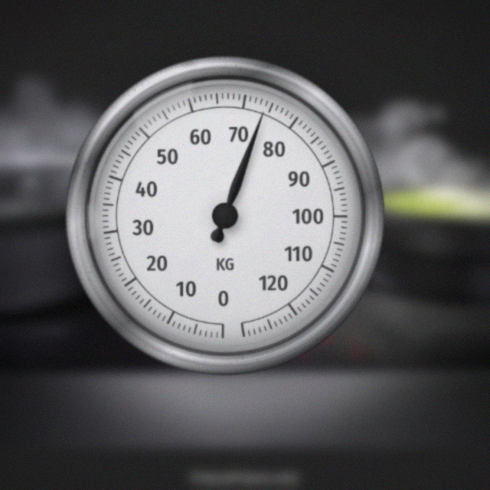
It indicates 74 kg
